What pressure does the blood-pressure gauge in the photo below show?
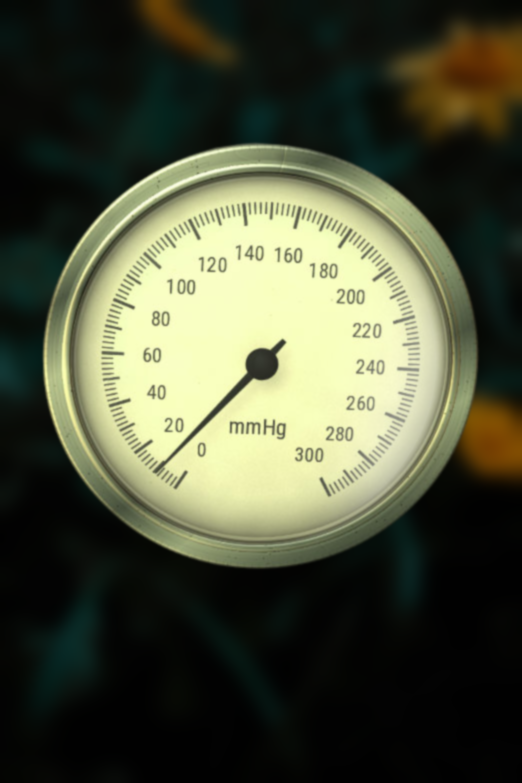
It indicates 10 mmHg
